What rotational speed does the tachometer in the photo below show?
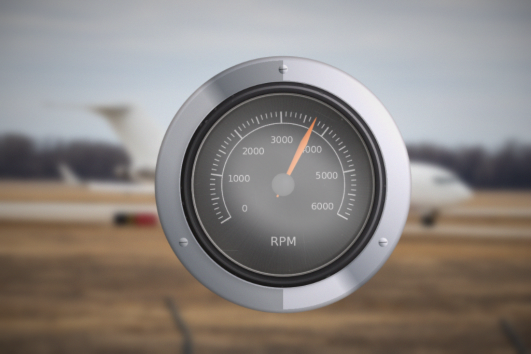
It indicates 3700 rpm
